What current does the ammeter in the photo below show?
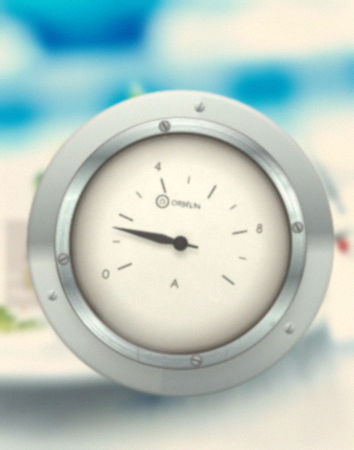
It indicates 1.5 A
